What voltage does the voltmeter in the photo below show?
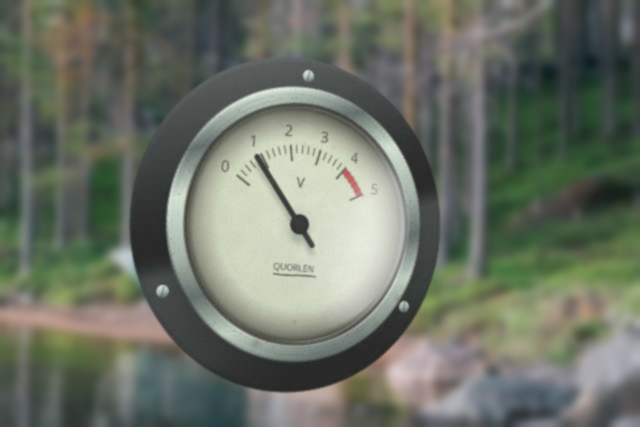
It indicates 0.8 V
